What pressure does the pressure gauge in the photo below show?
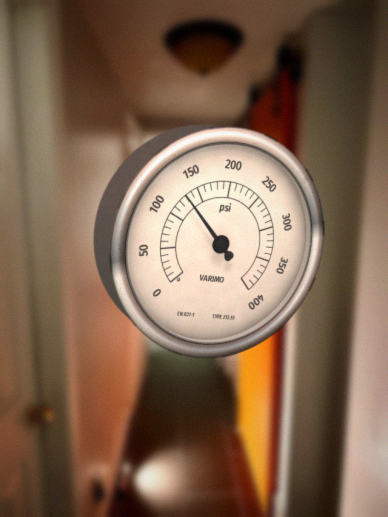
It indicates 130 psi
